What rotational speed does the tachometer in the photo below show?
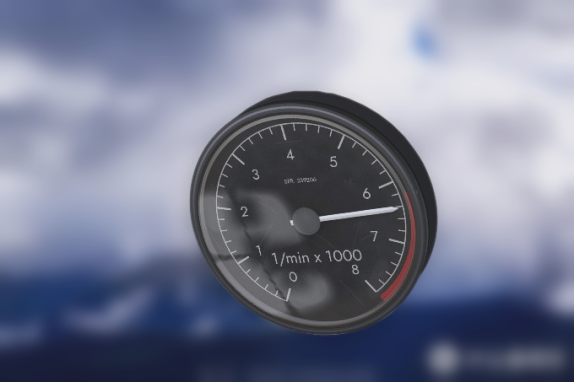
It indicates 6400 rpm
